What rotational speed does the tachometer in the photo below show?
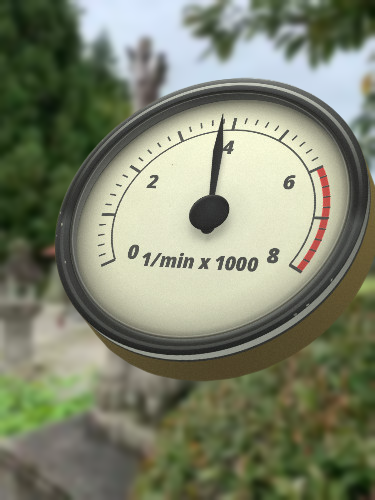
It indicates 3800 rpm
